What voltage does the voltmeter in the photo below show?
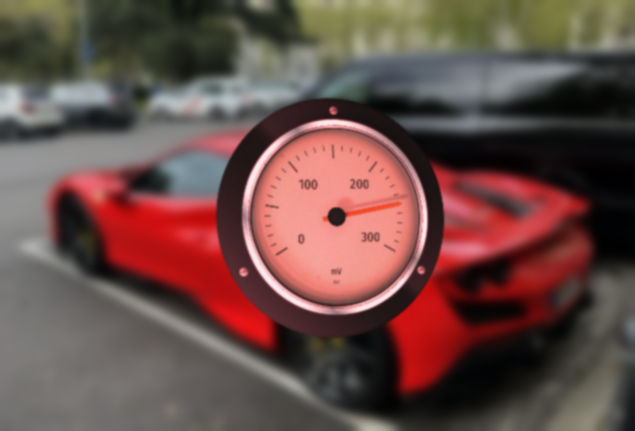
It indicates 250 mV
